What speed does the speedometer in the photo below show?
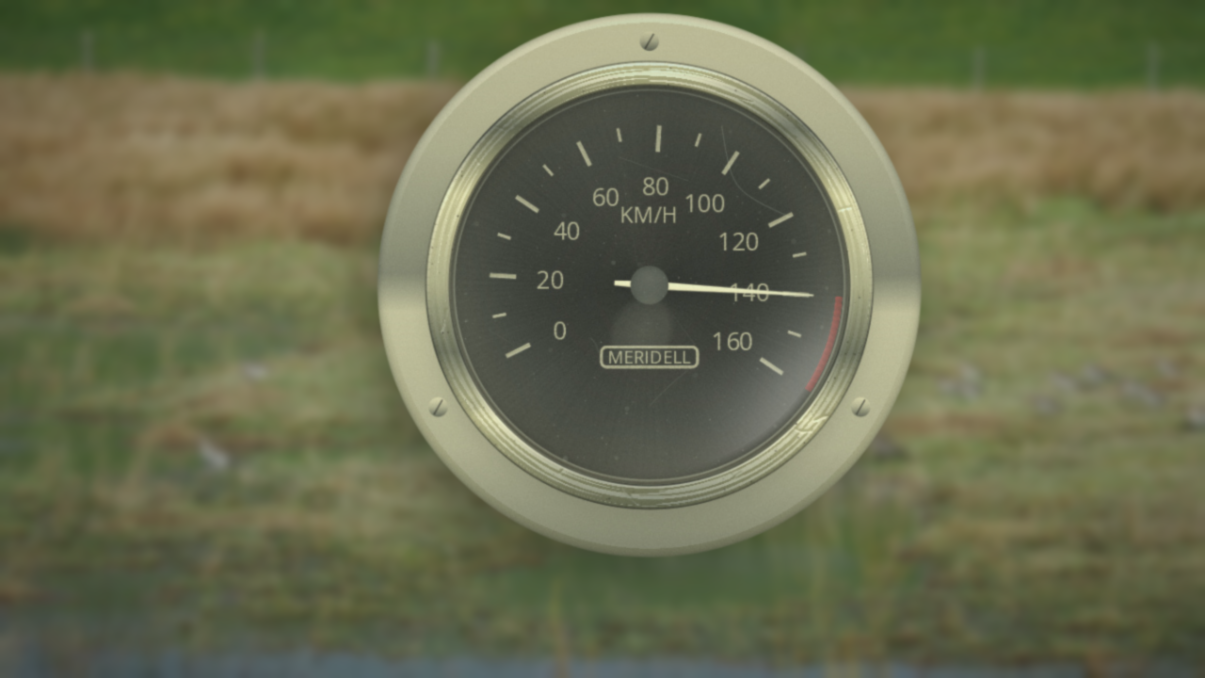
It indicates 140 km/h
